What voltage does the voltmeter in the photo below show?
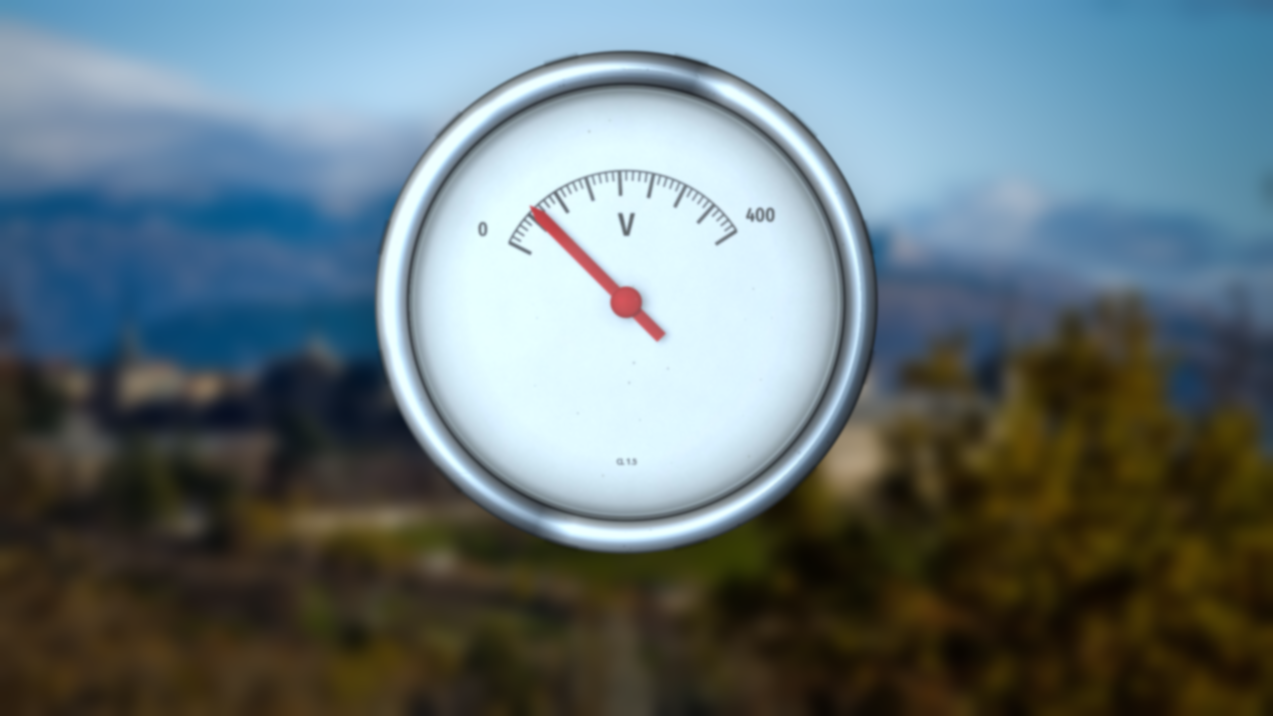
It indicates 60 V
